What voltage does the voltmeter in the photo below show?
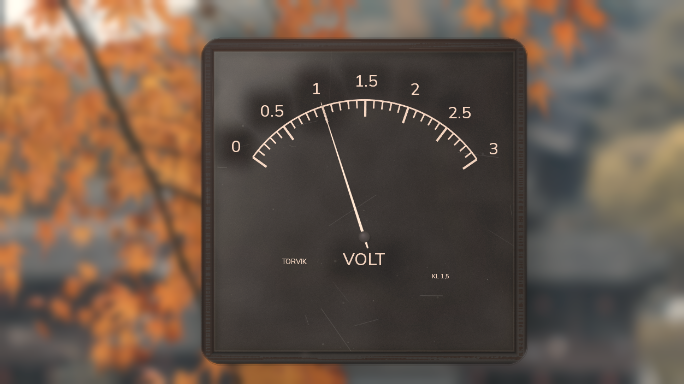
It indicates 1 V
